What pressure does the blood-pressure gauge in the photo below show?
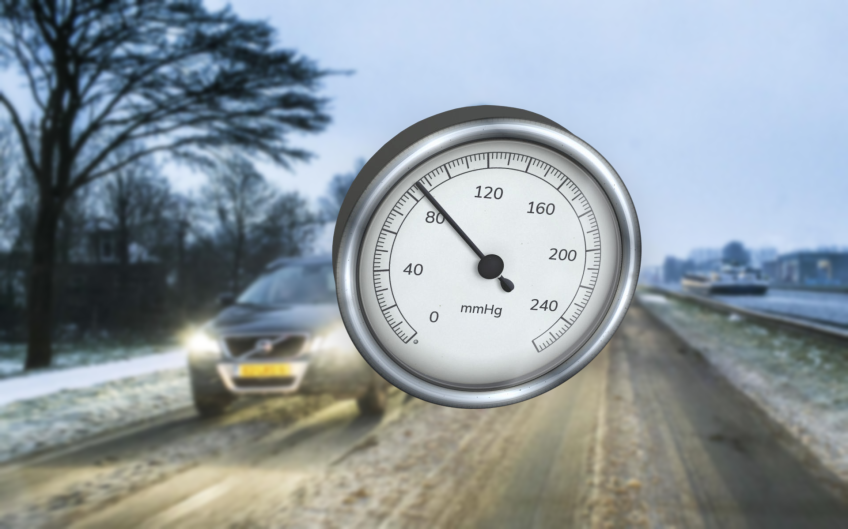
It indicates 86 mmHg
